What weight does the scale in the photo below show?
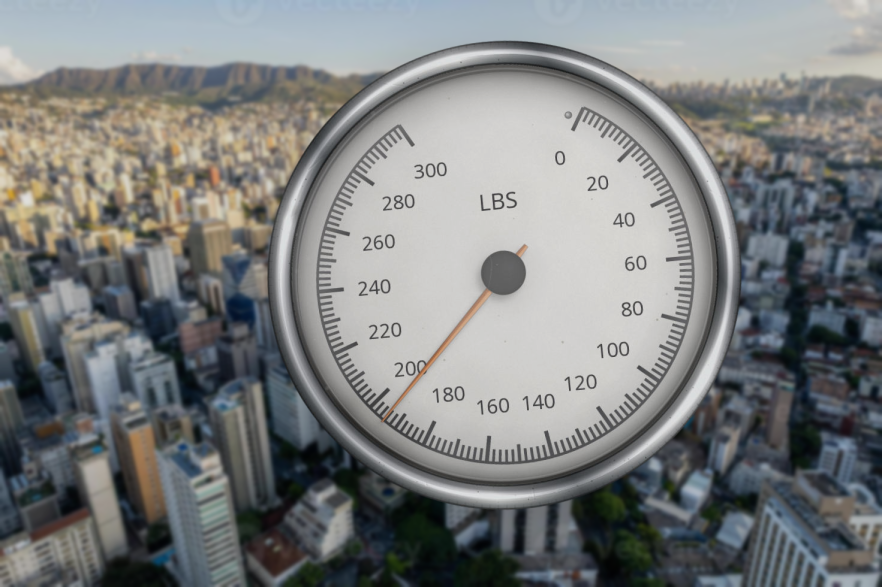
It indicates 194 lb
